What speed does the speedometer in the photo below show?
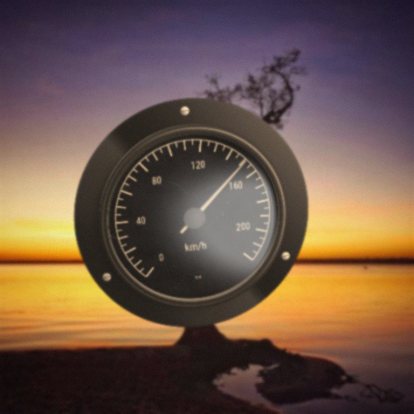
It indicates 150 km/h
